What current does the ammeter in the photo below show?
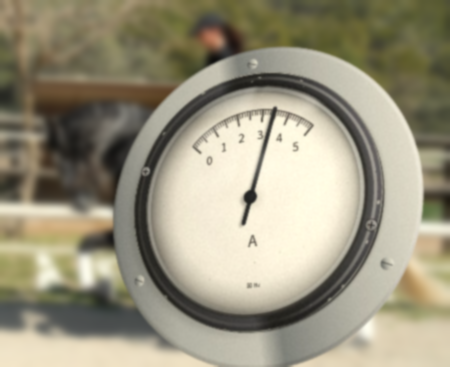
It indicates 3.5 A
